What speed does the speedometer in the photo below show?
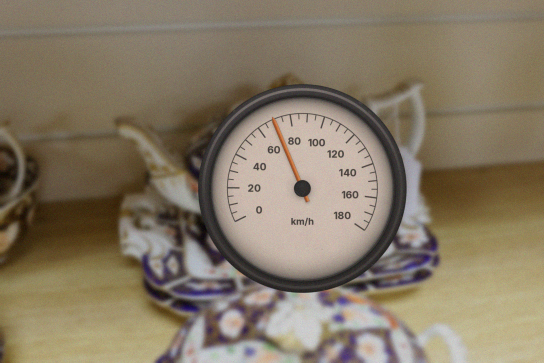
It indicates 70 km/h
